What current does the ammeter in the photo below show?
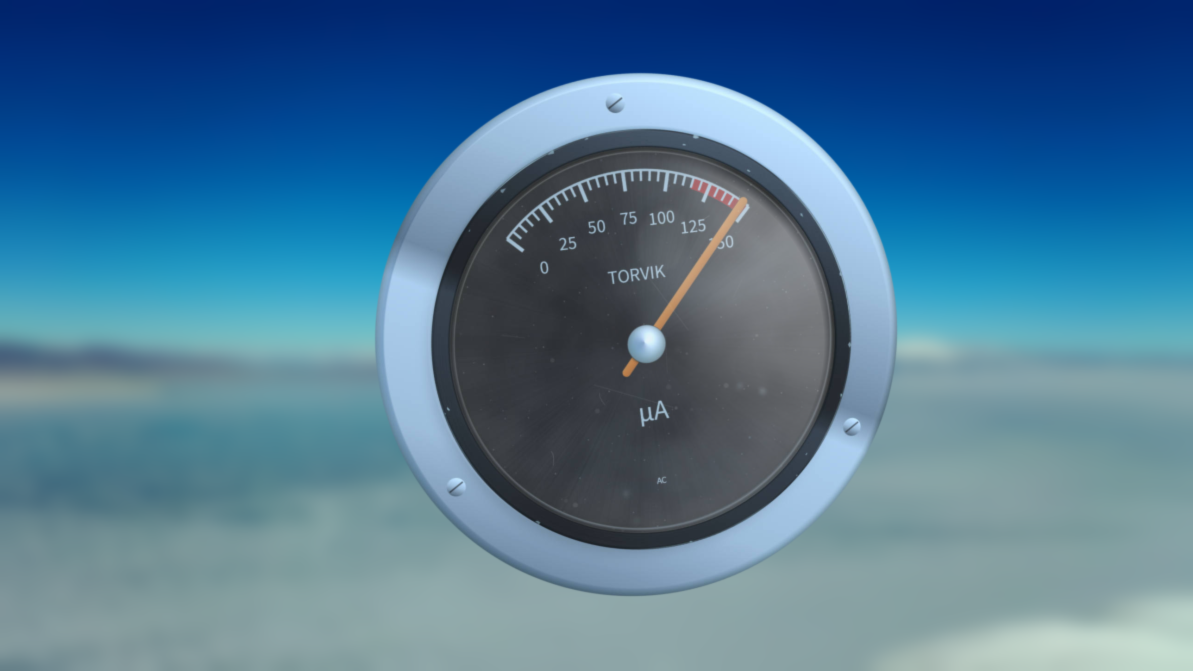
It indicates 145 µA
